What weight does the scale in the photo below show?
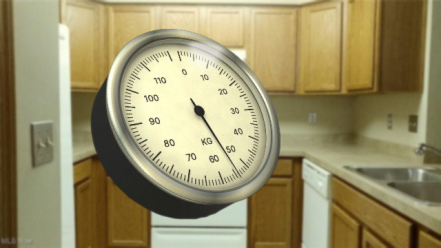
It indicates 55 kg
